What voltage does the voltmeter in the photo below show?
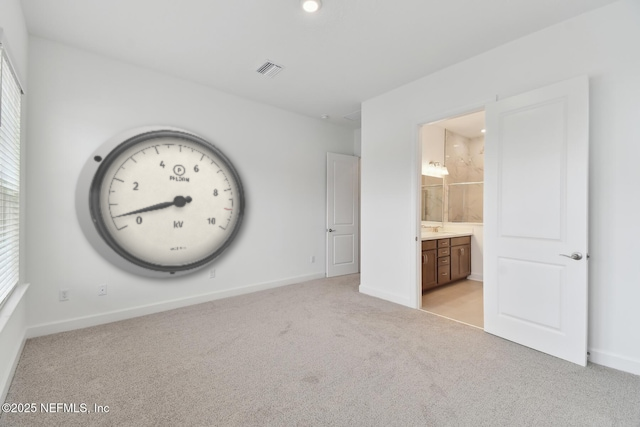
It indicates 0.5 kV
